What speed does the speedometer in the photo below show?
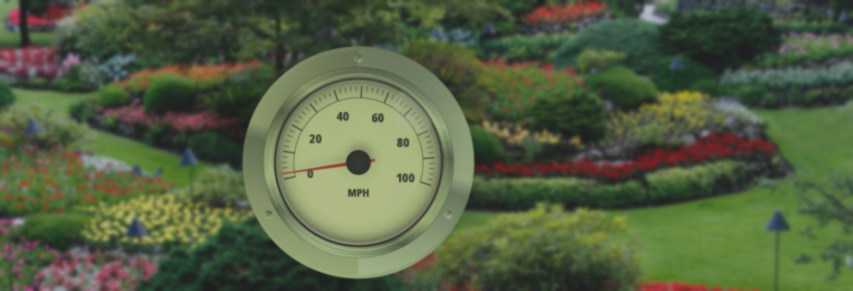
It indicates 2 mph
